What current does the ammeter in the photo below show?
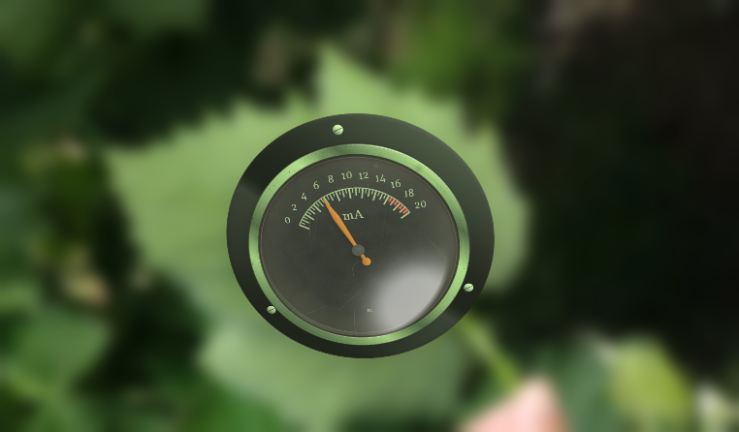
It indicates 6 mA
